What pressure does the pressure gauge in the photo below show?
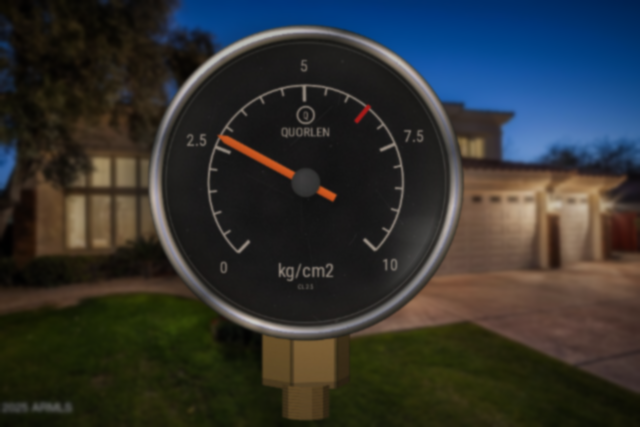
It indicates 2.75 kg/cm²
